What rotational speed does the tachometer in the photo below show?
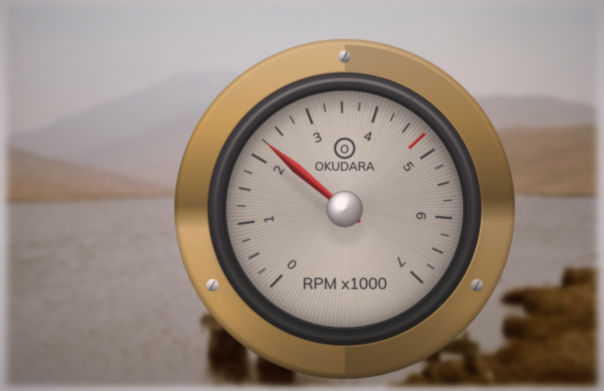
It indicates 2250 rpm
